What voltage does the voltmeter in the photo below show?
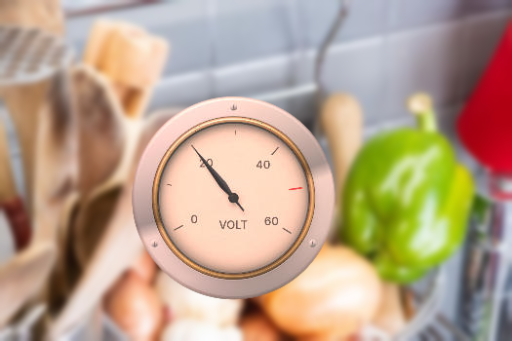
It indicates 20 V
